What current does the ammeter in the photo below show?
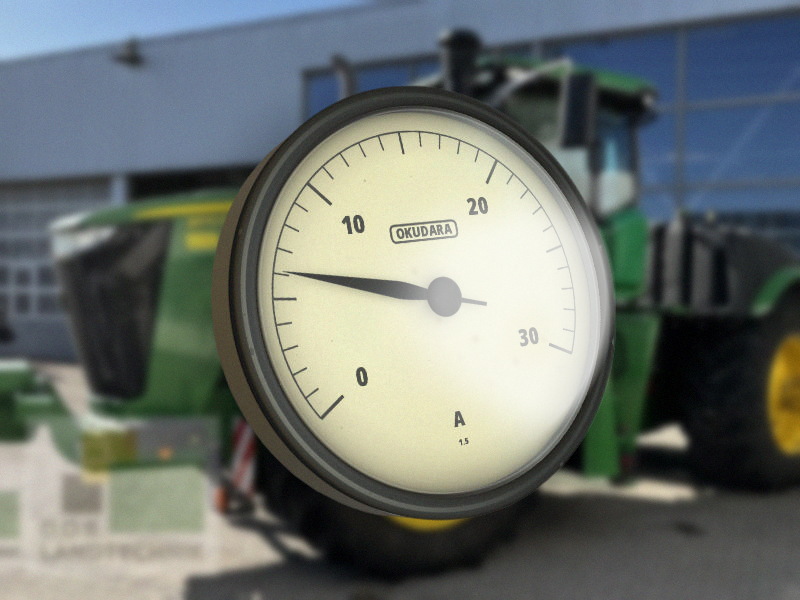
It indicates 6 A
